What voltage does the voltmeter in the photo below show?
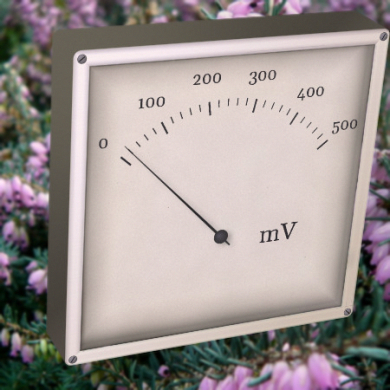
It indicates 20 mV
